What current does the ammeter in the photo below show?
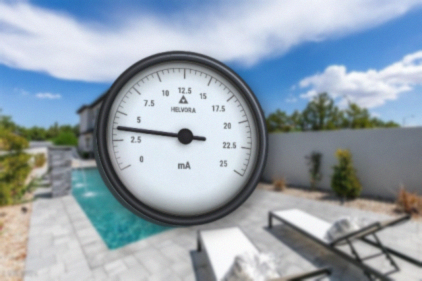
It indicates 3.5 mA
